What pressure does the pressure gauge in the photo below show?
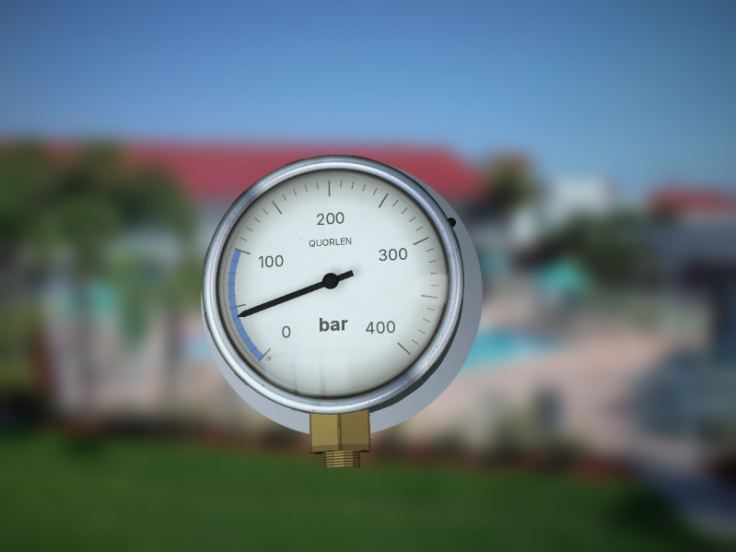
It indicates 40 bar
